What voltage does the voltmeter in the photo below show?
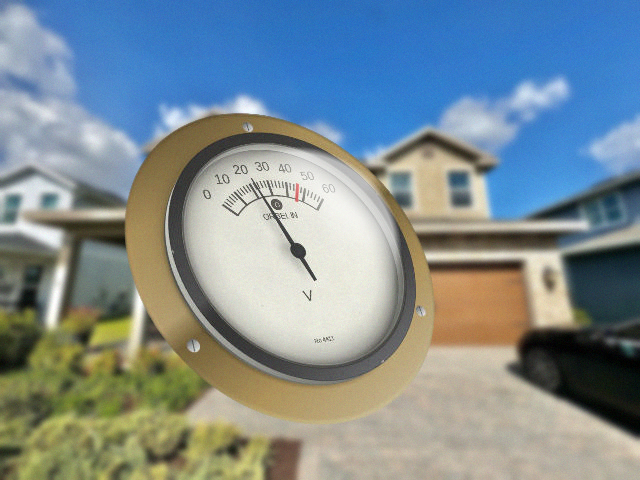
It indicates 20 V
